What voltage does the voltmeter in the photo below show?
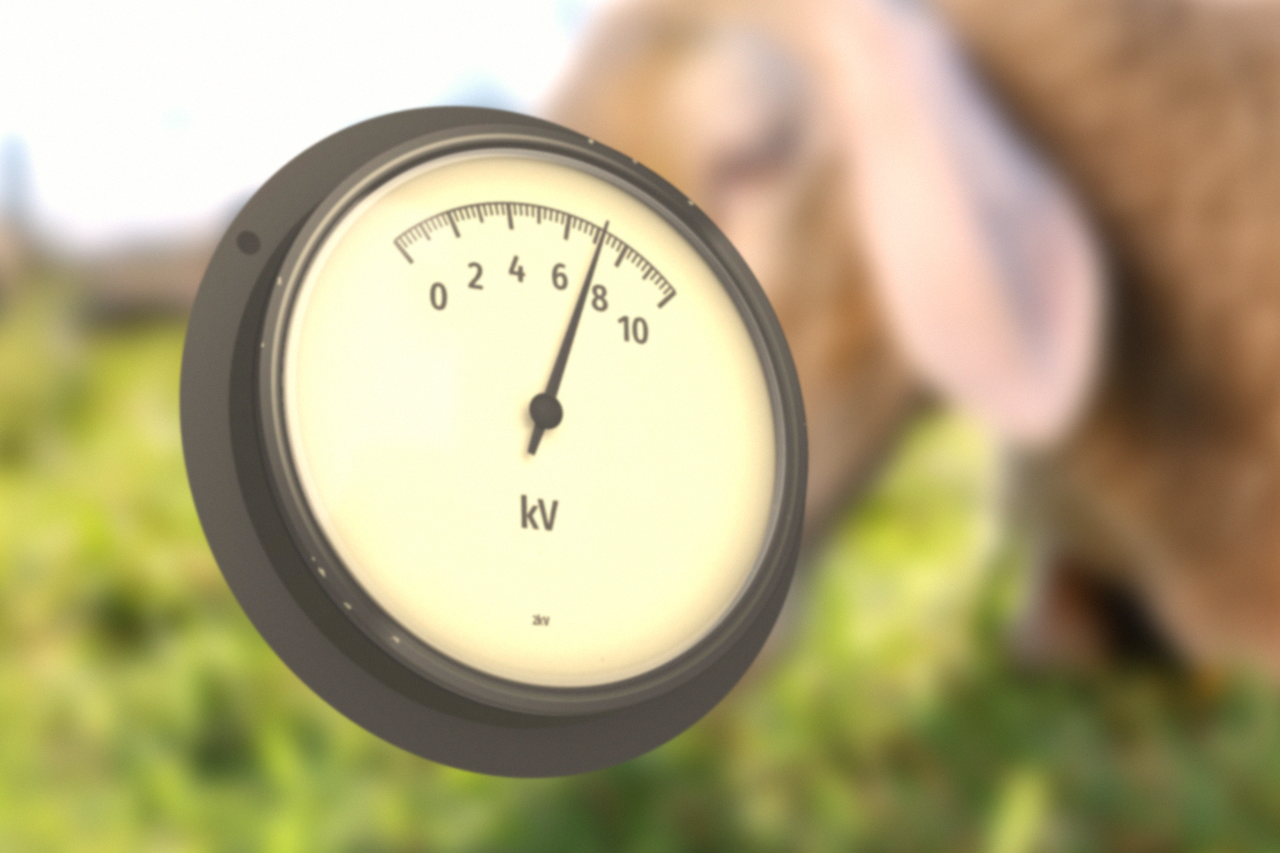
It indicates 7 kV
